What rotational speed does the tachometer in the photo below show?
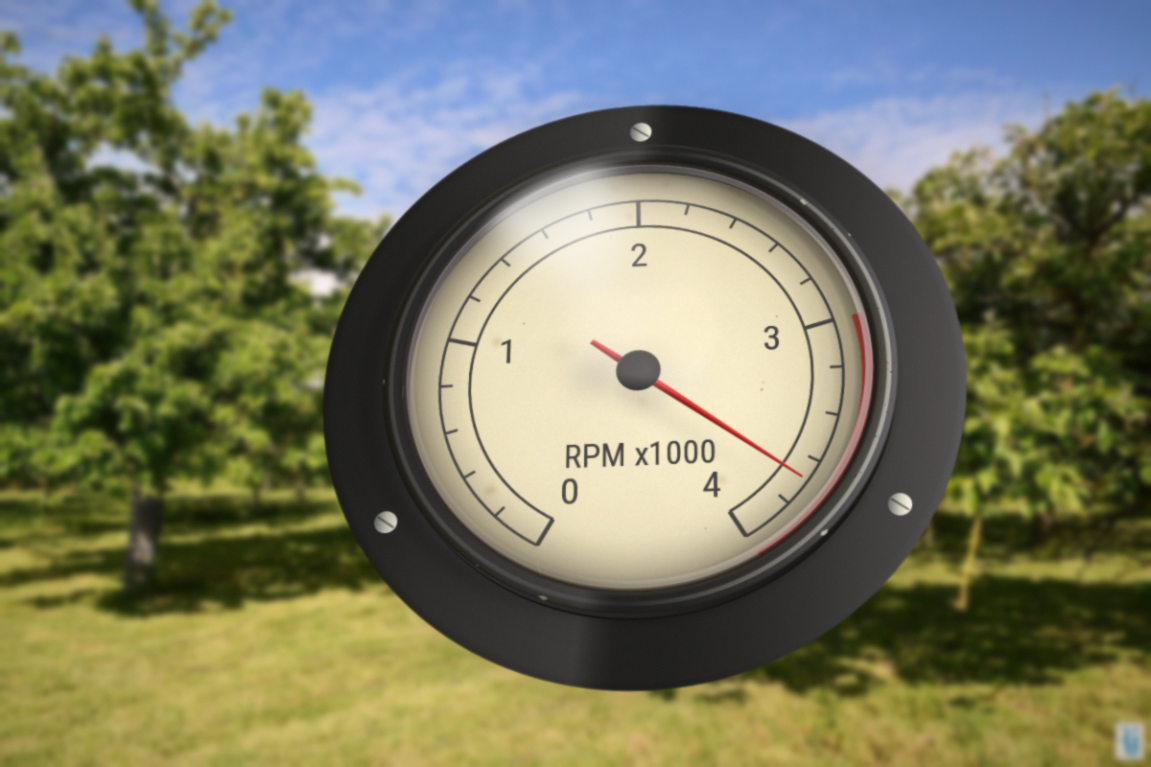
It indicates 3700 rpm
